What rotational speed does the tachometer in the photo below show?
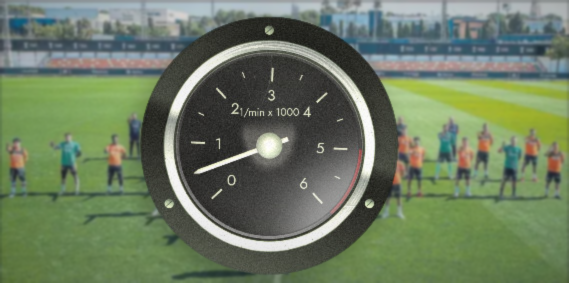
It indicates 500 rpm
